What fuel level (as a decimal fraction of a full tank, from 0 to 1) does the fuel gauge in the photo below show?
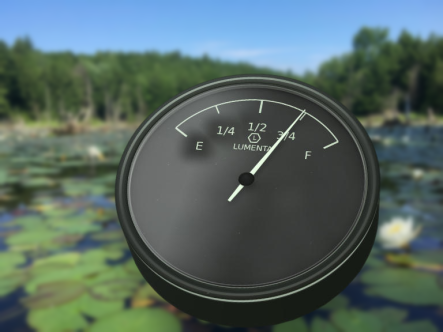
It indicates 0.75
